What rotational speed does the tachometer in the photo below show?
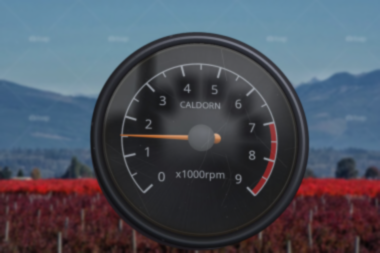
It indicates 1500 rpm
